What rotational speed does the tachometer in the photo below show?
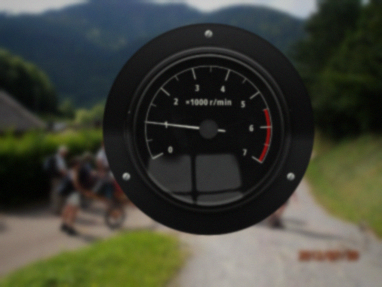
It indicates 1000 rpm
